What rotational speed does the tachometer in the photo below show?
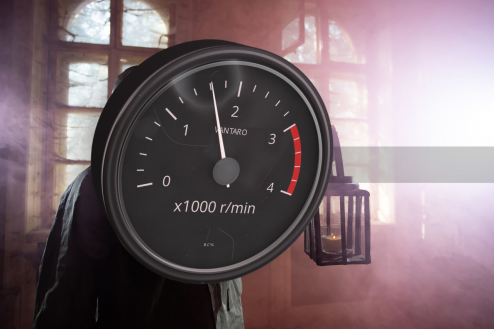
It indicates 1600 rpm
